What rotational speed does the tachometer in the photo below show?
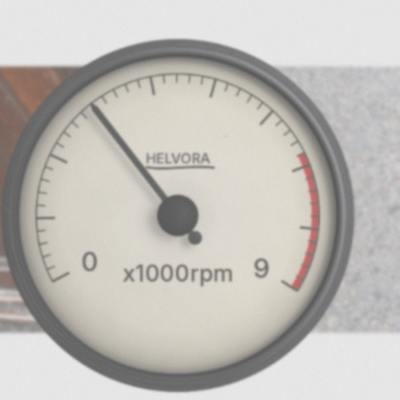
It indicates 3000 rpm
